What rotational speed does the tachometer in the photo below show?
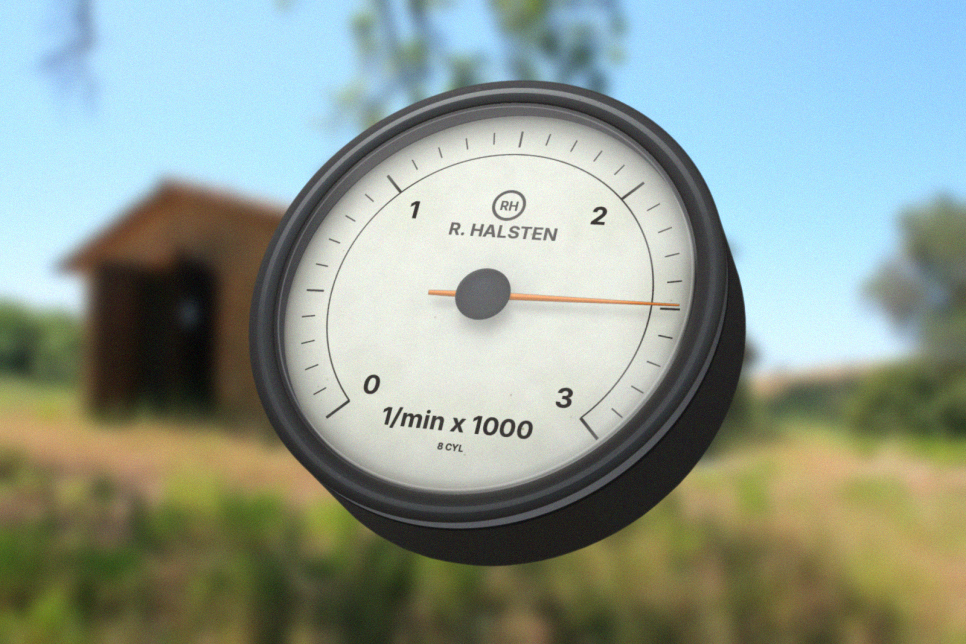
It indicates 2500 rpm
